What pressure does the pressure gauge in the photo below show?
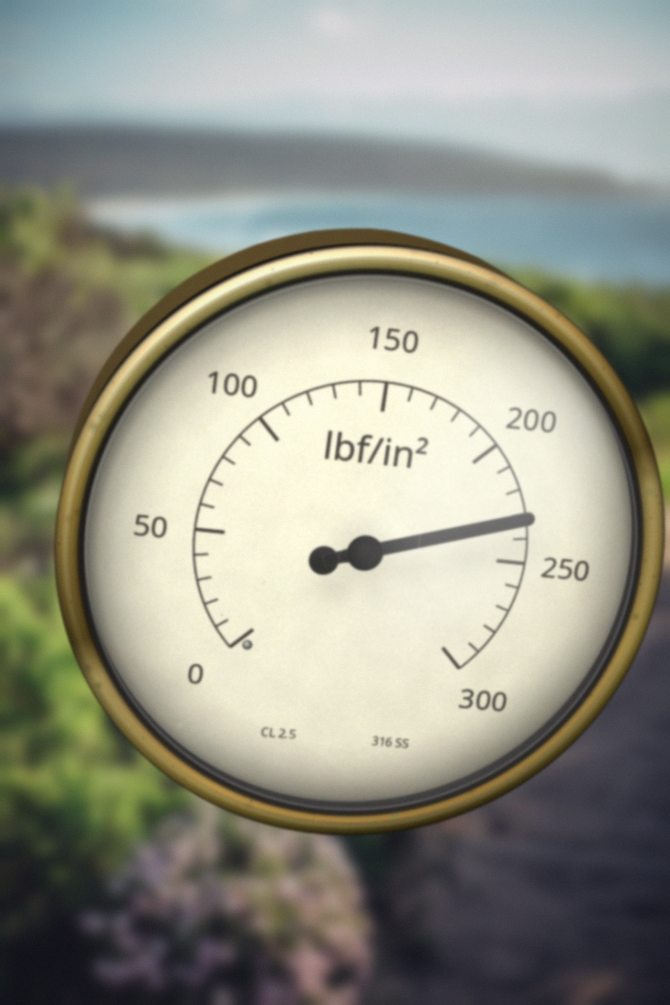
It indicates 230 psi
